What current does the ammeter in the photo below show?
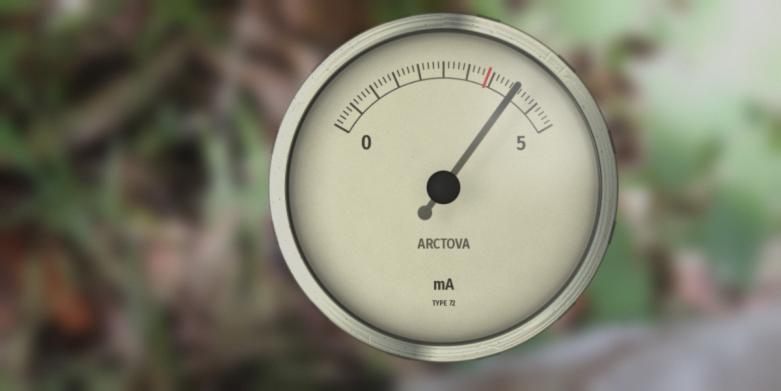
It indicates 4 mA
